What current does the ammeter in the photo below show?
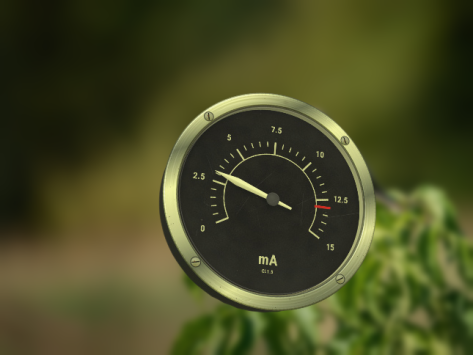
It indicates 3 mA
